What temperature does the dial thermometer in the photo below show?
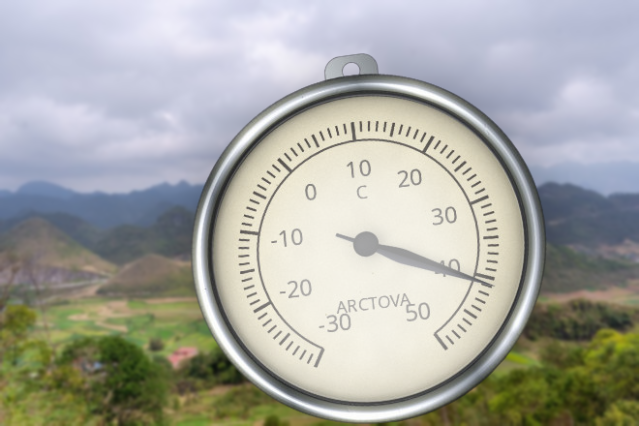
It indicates 41 °C
